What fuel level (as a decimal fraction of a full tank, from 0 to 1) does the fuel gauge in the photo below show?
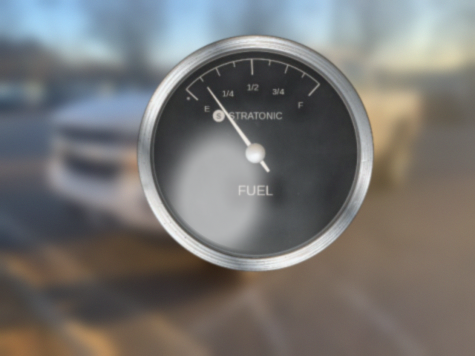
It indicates 0.125
